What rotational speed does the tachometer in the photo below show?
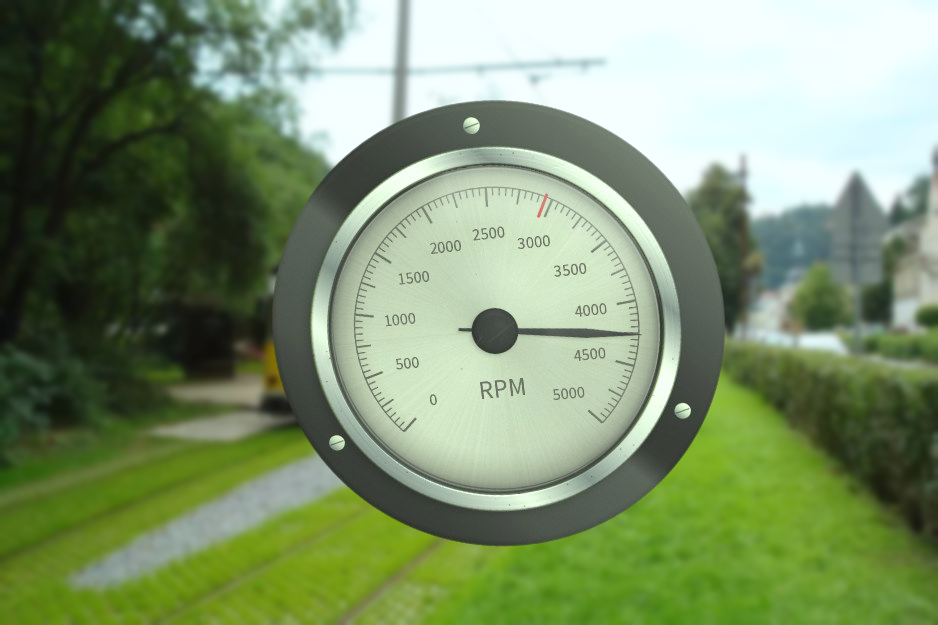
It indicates 4250 rpm
